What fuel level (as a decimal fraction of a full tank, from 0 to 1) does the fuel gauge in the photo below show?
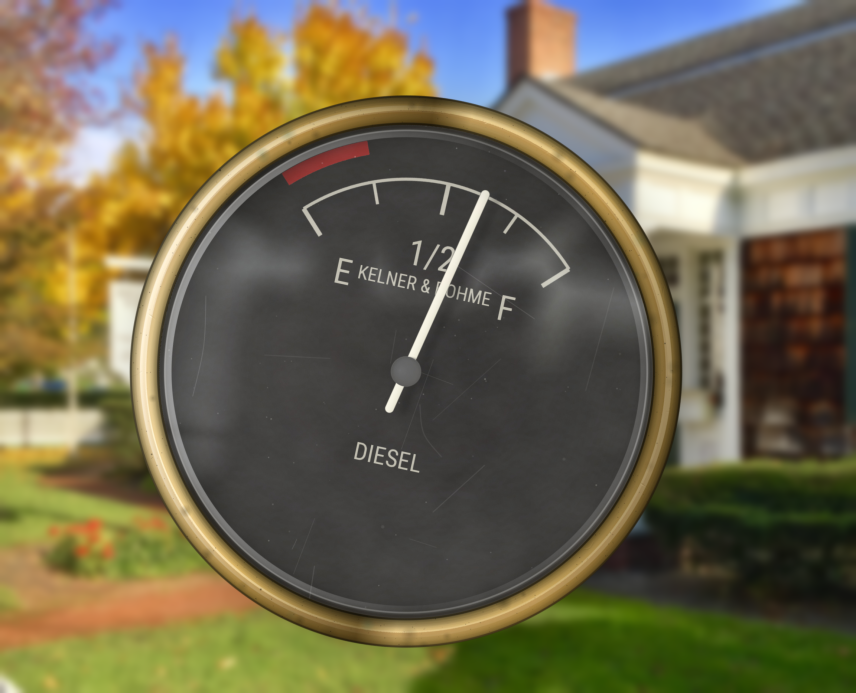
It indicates 0.625
